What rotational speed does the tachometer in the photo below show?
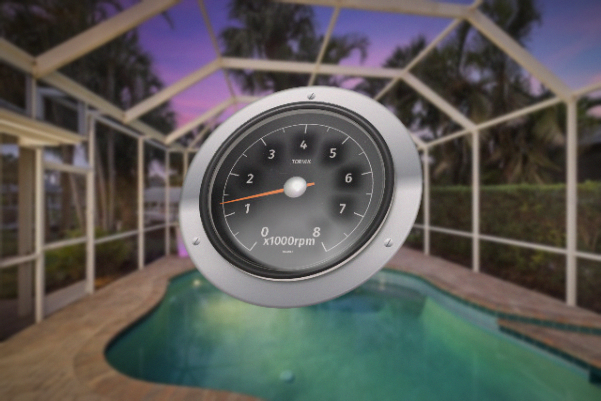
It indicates 1250 rpm
